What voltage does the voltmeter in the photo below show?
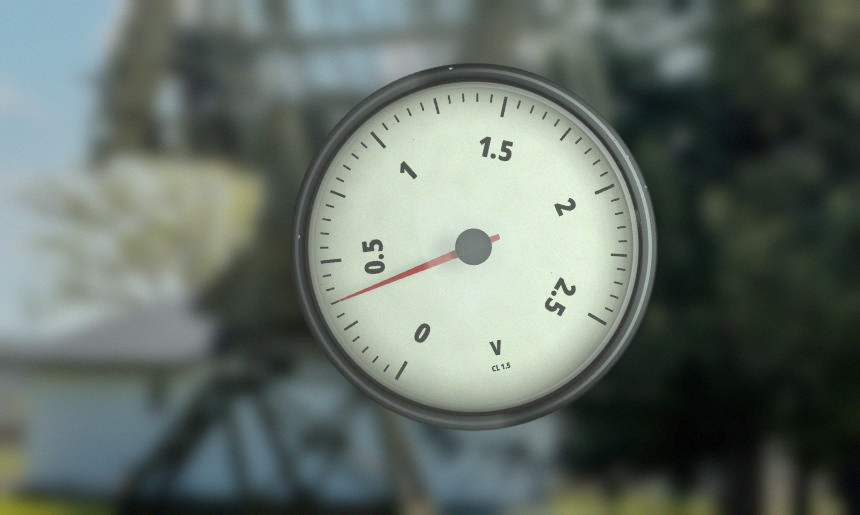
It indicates 0.35 V
